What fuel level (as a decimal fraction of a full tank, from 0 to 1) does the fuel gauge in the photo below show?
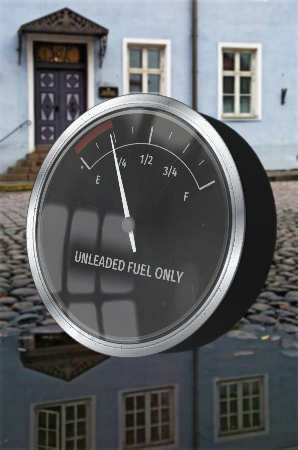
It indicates 0.25
